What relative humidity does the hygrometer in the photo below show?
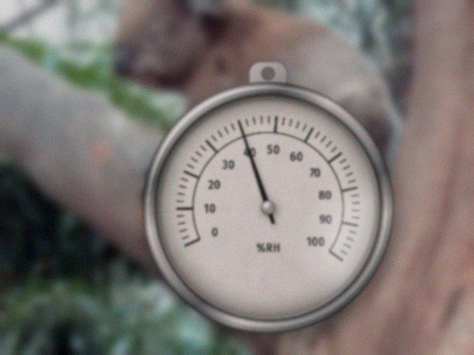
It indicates 40 %
